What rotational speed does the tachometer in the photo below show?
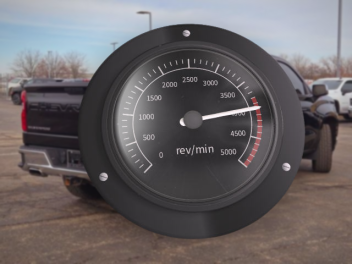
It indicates 4000 rpm
